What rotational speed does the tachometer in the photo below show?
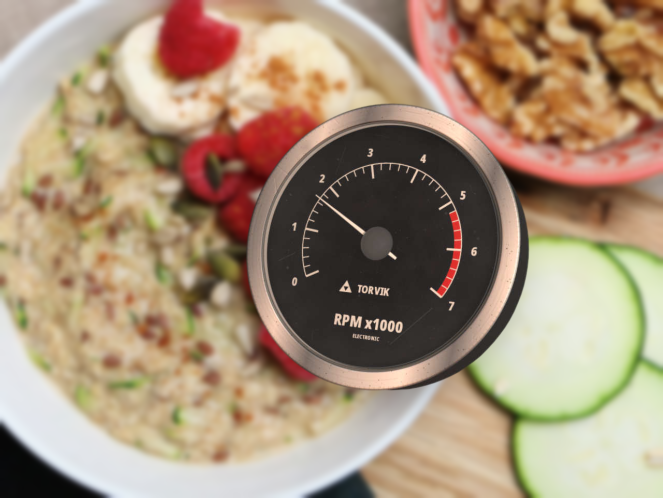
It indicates 1700 rpm
